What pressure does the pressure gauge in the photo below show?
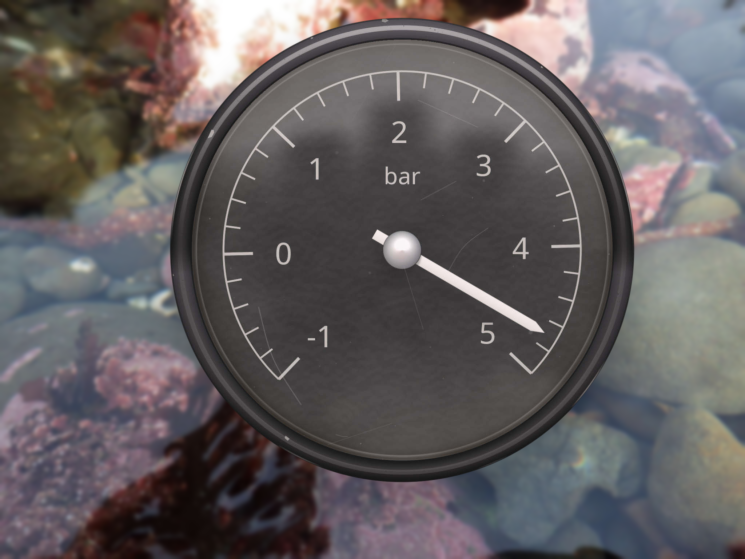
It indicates 4.7 bar
